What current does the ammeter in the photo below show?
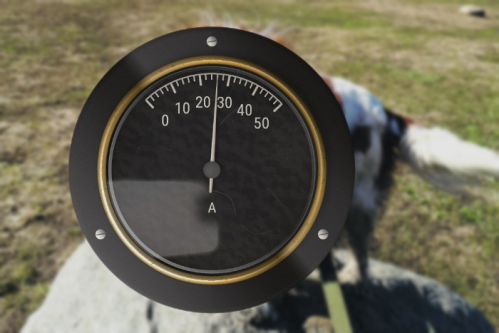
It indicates 26 A
